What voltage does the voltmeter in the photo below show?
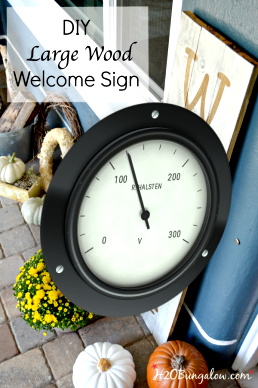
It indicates 120 V
